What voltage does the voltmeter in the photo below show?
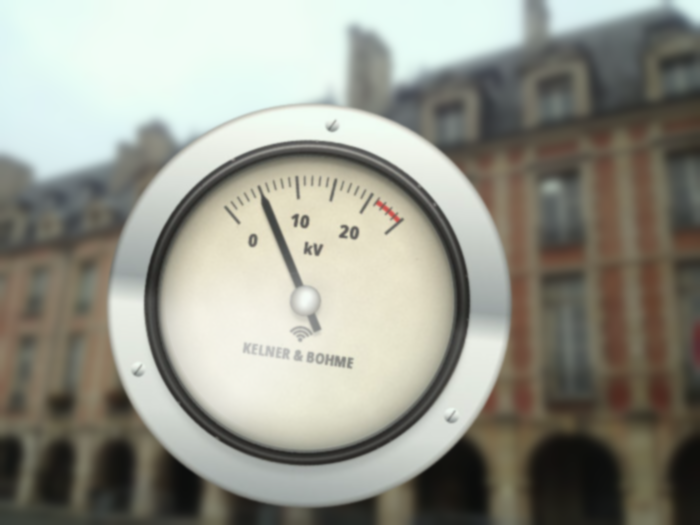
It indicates 5 kV
